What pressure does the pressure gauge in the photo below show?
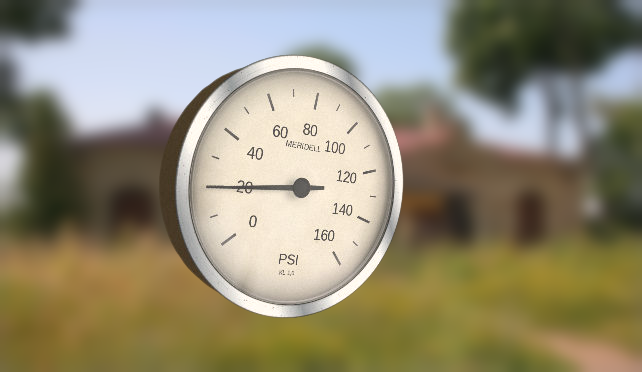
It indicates 20 psi
